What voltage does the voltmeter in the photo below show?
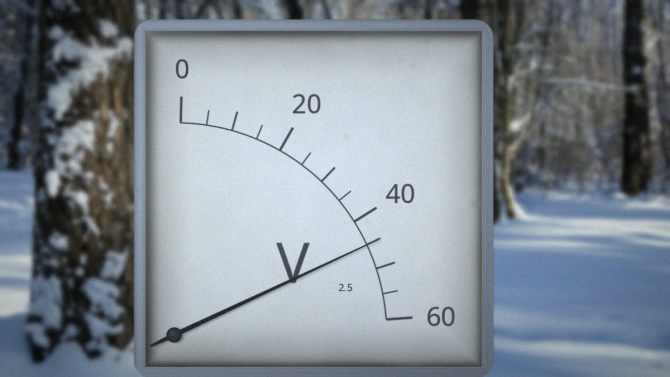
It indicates 45 V
